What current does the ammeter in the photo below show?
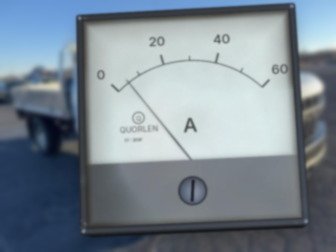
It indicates 5 A
